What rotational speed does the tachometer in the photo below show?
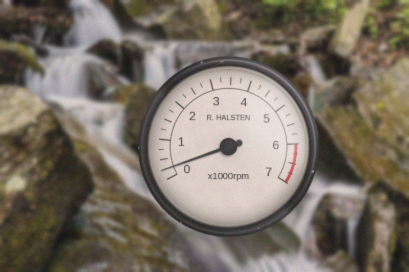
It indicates 250 rpm
